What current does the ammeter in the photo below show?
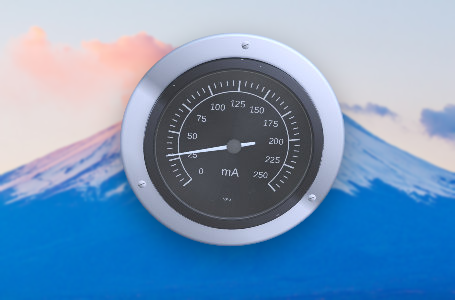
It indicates 30 mA
